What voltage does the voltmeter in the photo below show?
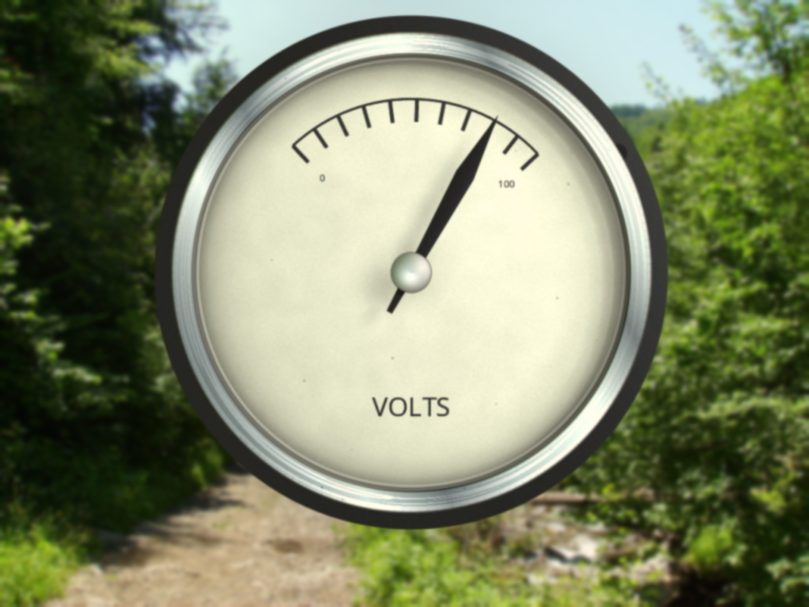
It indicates 80 V
